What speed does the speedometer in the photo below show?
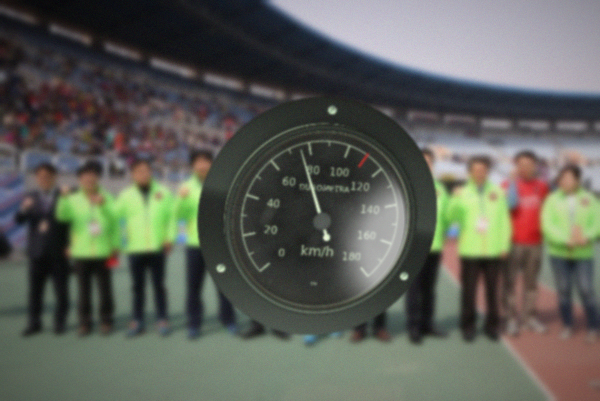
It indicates 75 km/h
